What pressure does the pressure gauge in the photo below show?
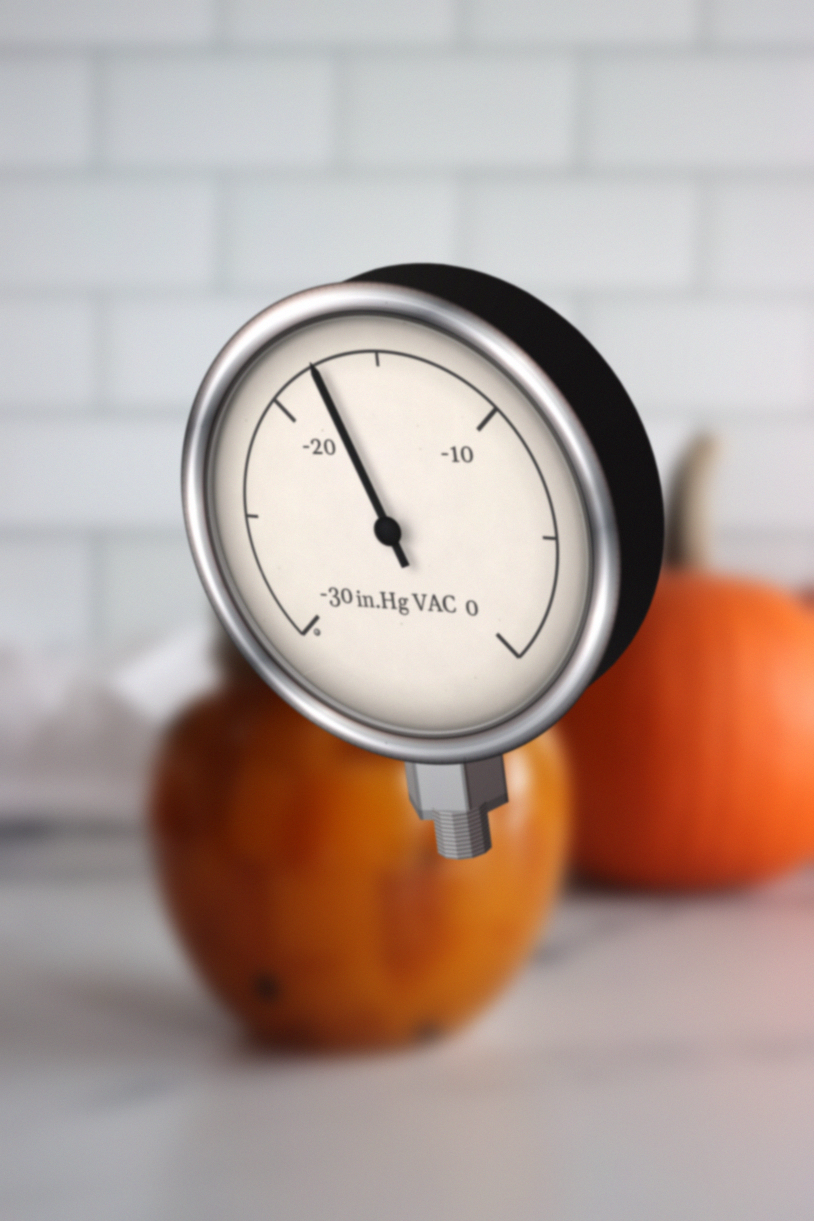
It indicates -17.5 inHg
